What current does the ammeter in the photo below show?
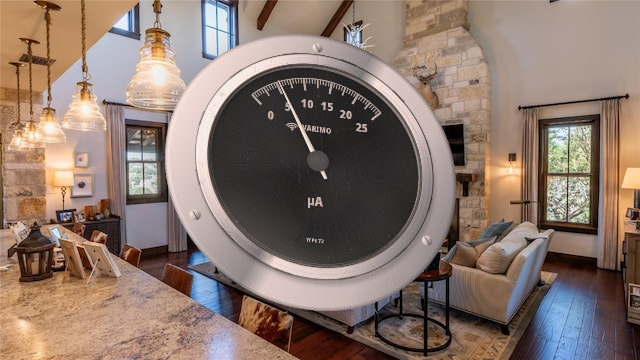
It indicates 5 µA
